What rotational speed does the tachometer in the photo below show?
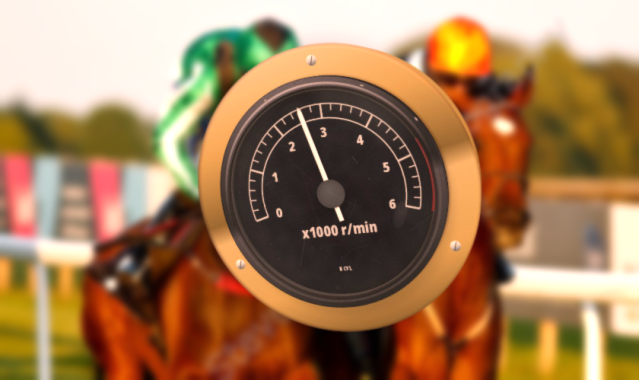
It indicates 2600 rpm
